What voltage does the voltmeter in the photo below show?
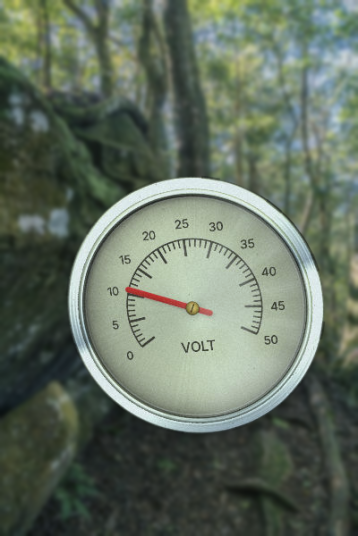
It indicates 11 V
